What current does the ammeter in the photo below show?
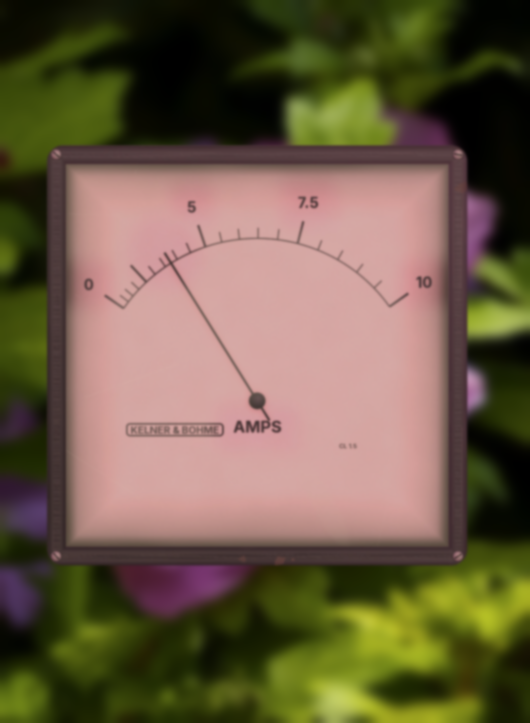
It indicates 3.75 A
